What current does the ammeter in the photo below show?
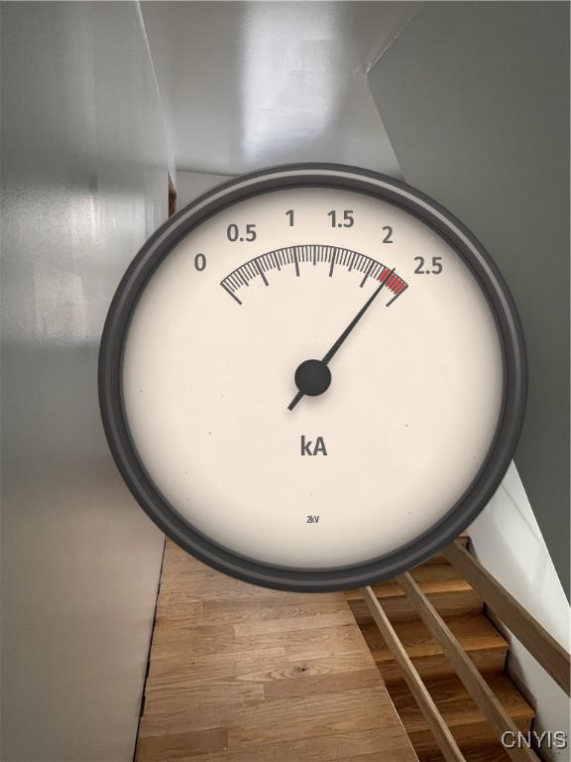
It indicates 2.25 kA
